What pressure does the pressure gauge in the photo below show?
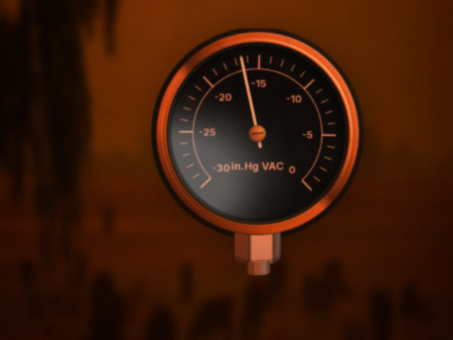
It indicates -16.5 inHg
